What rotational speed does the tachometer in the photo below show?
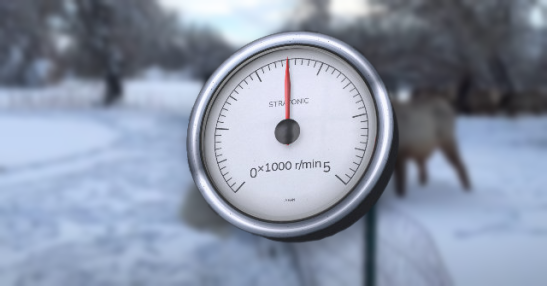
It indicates 2500 rpm
